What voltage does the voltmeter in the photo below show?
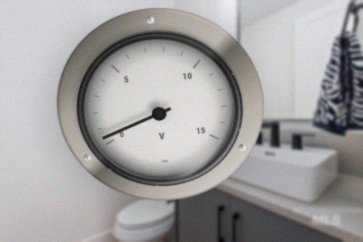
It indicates 0.5 V
